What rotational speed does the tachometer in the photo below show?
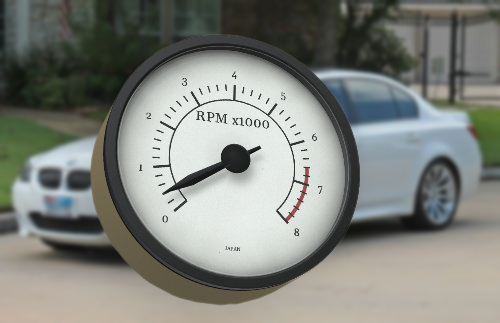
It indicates 400 rpm
